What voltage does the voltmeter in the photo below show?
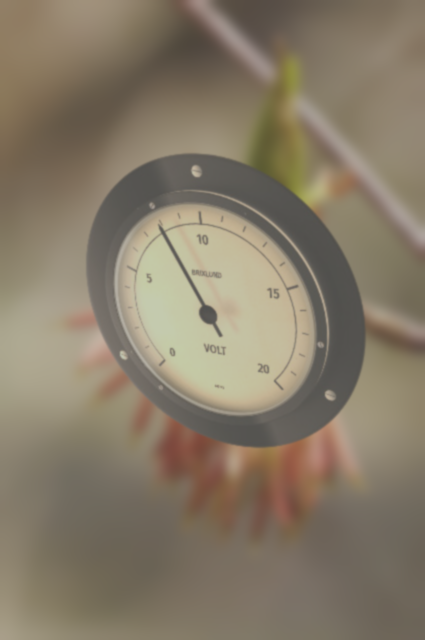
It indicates 8 V
